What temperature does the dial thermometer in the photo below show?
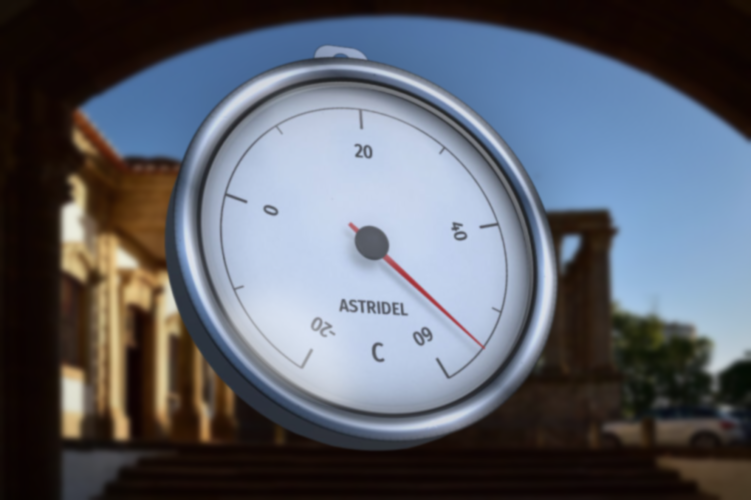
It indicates 55 °C
